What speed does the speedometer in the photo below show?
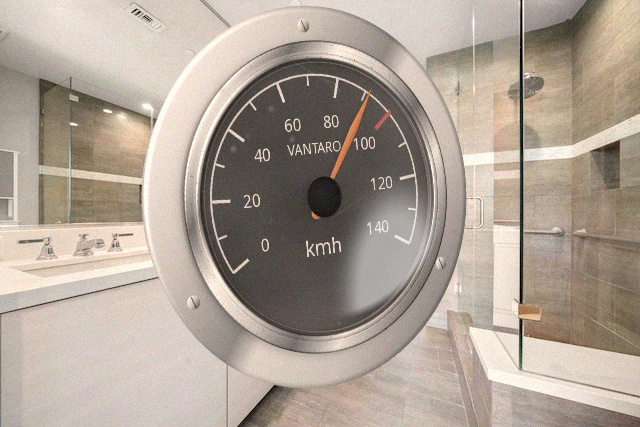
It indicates 90 km/h
